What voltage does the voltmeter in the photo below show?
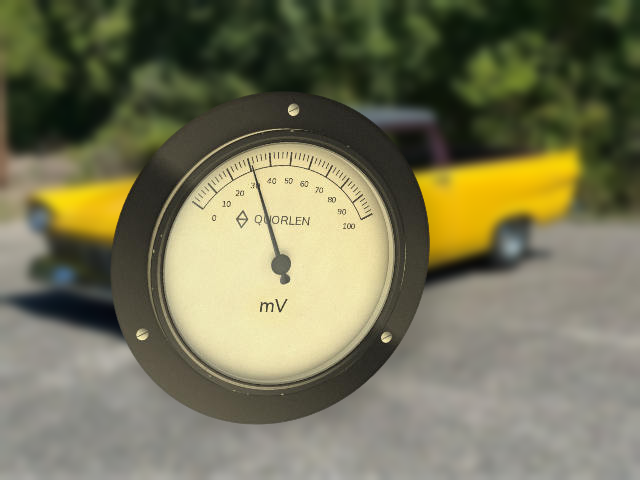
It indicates 30 mV
